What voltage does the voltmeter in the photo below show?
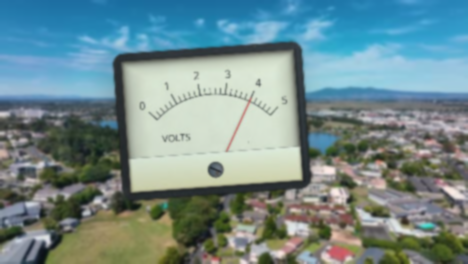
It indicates 4 V
